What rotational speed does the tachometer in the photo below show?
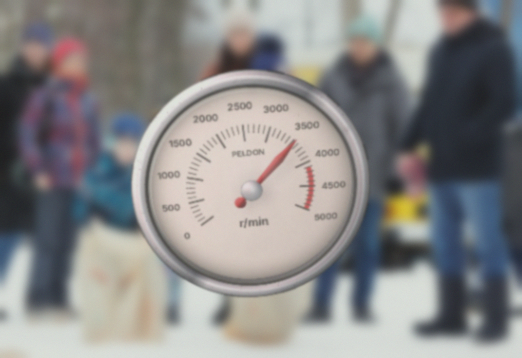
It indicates 3500 rpm
